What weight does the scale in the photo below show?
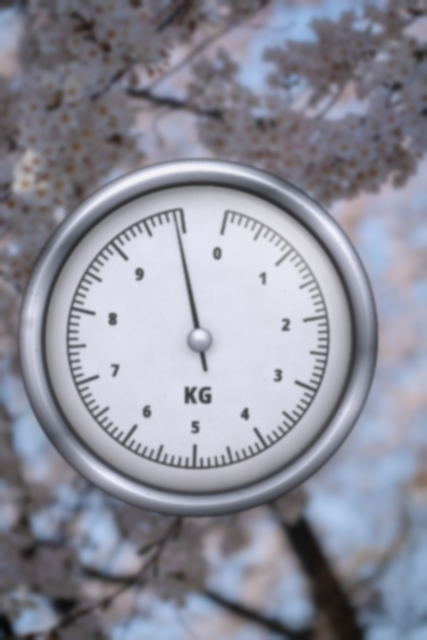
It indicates 9.9 kg
